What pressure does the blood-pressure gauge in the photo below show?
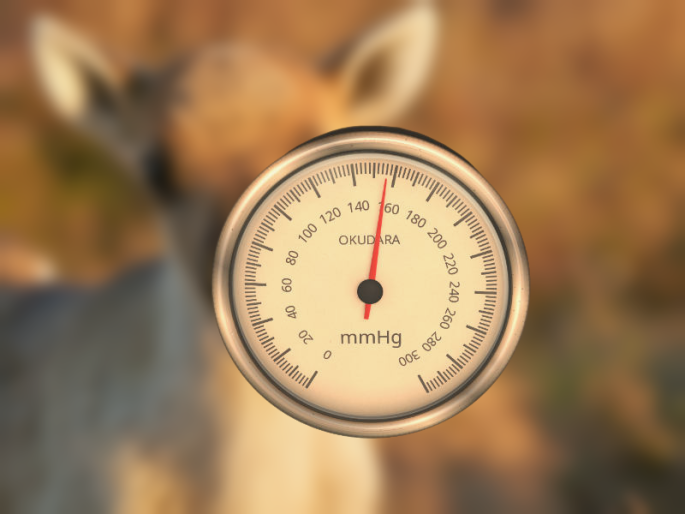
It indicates 156 mmHg
